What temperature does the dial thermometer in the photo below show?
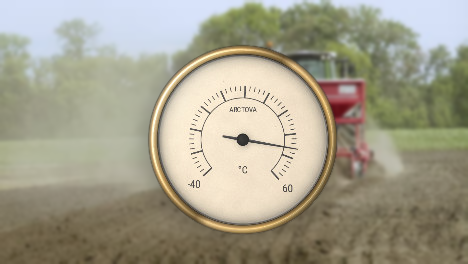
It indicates 46 °C
